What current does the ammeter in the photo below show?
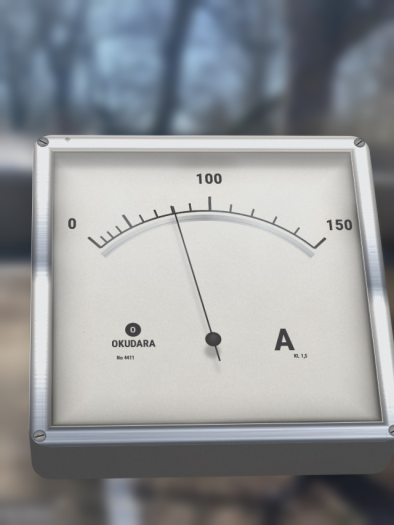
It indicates 80 A
